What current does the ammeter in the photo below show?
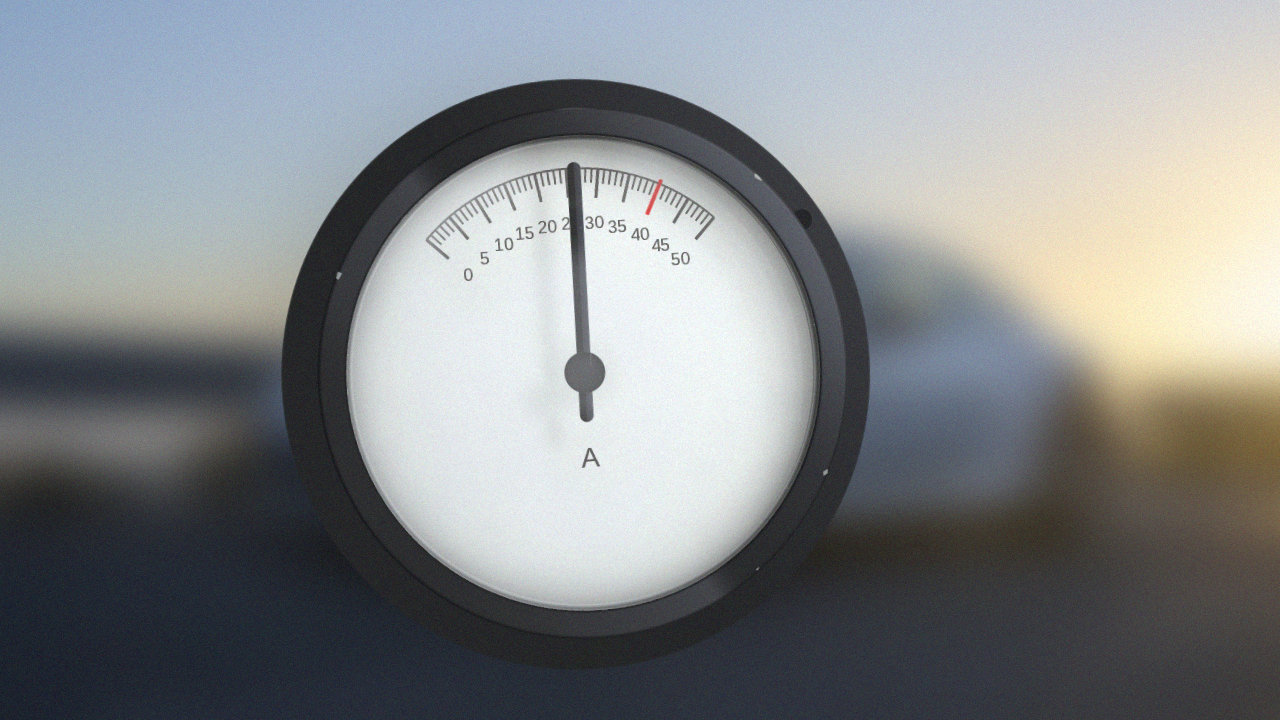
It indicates 26 A
